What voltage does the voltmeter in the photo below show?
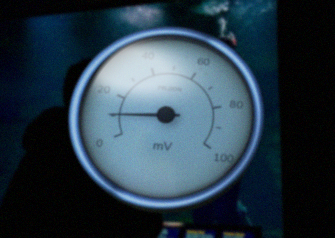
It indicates 10 mV
